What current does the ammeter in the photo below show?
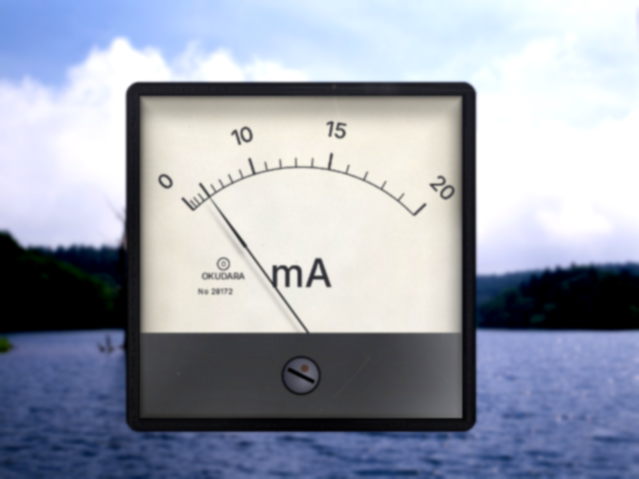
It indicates 5 mA
